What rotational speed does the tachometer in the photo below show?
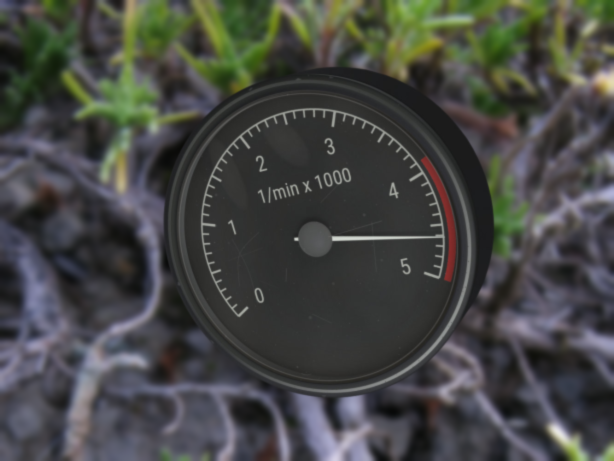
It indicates 4600 rpm
